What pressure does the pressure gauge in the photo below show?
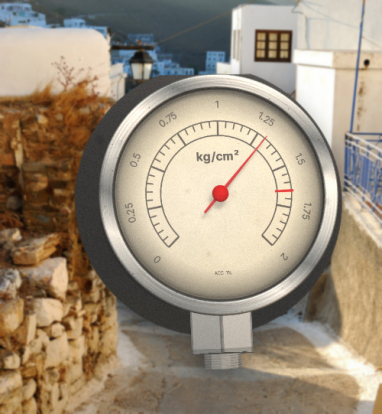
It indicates 1.3 kg/cm²
